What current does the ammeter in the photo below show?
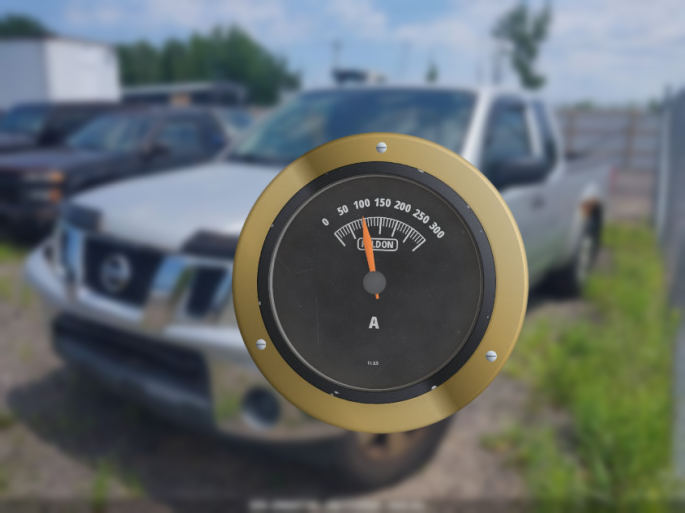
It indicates 100 A
